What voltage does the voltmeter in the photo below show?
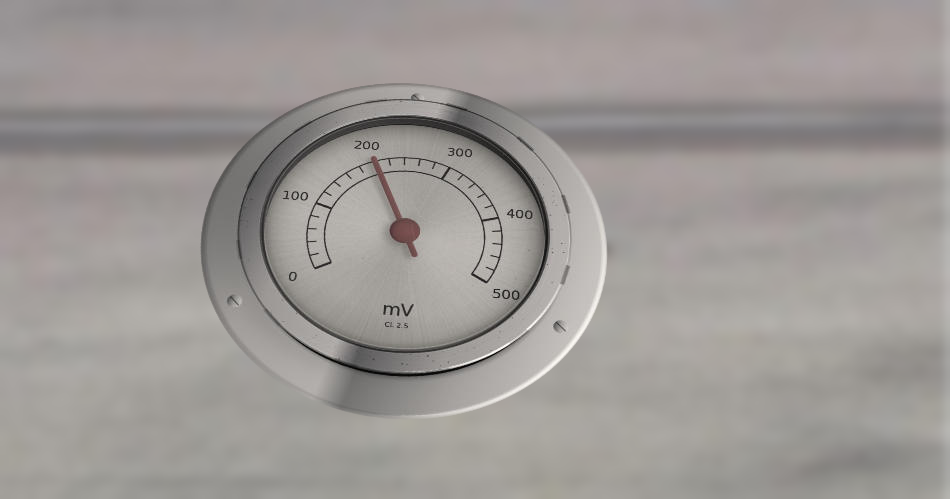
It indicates 200 mV
